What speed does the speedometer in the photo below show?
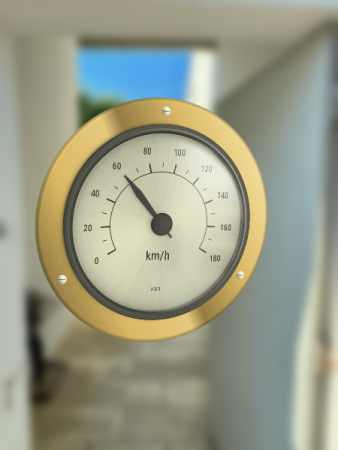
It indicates 60 km/h
